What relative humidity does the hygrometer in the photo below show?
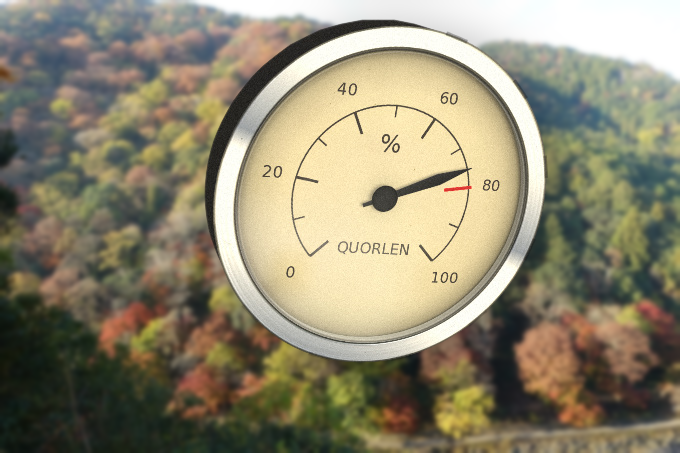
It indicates 75 %
